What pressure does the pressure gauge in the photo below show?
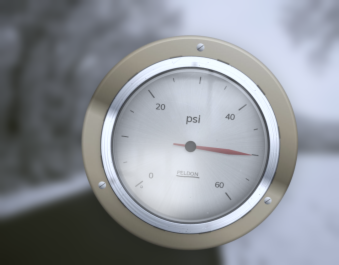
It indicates 50 psi
